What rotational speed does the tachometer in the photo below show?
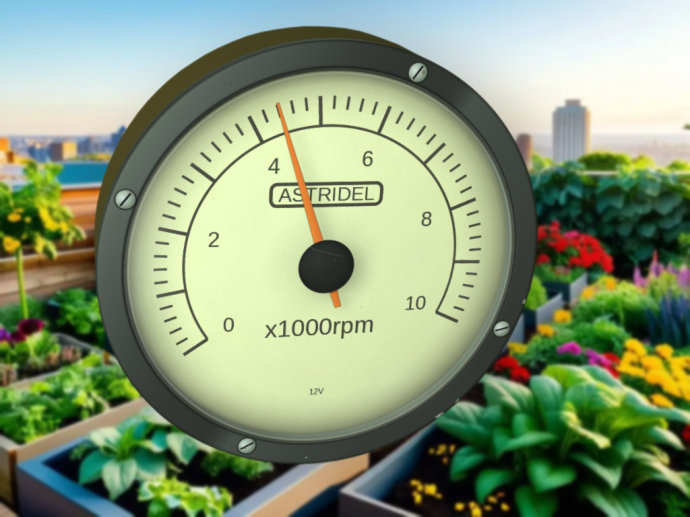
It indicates 4400 rpm
